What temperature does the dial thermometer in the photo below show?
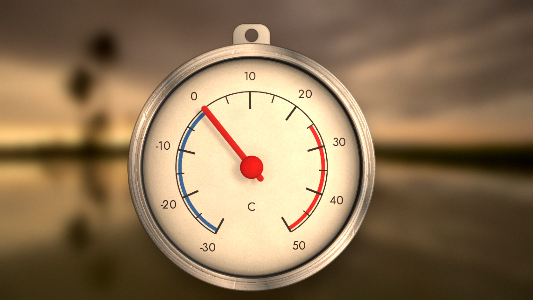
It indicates 0 °C
